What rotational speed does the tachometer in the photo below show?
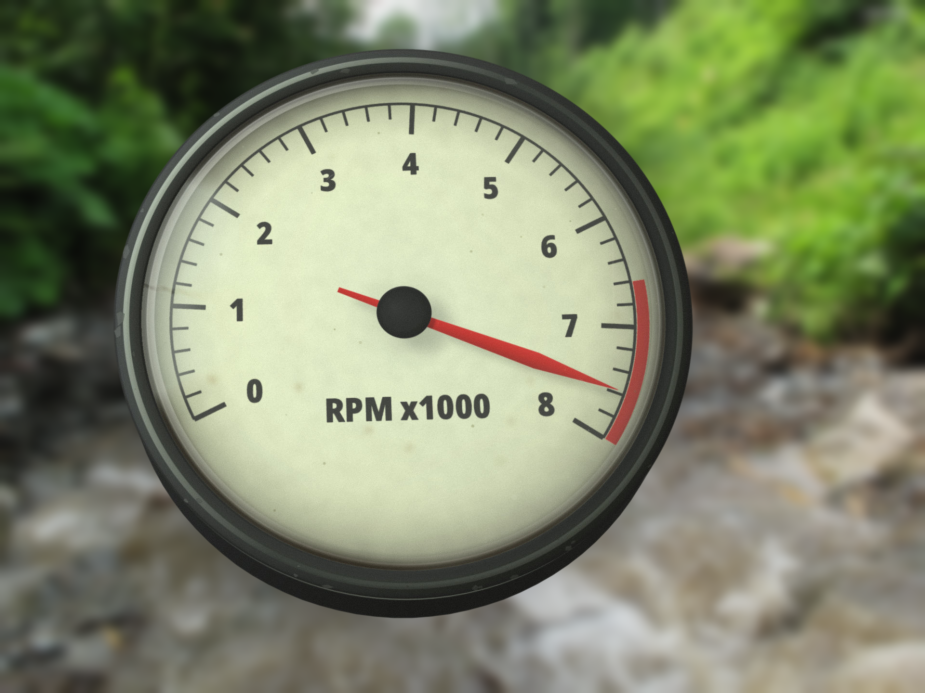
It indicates 7600 rpm
